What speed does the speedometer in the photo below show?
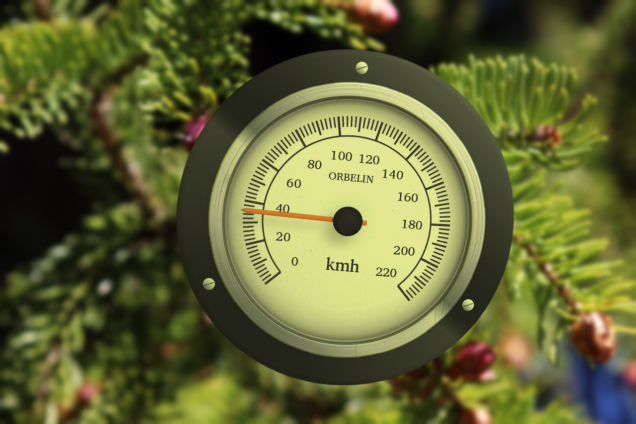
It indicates 36 km/h
